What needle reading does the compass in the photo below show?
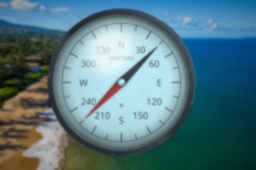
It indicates 225 °
